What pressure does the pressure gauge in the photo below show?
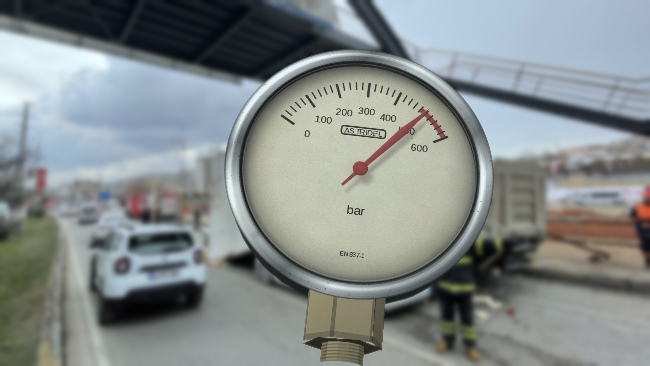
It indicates 500 bar
